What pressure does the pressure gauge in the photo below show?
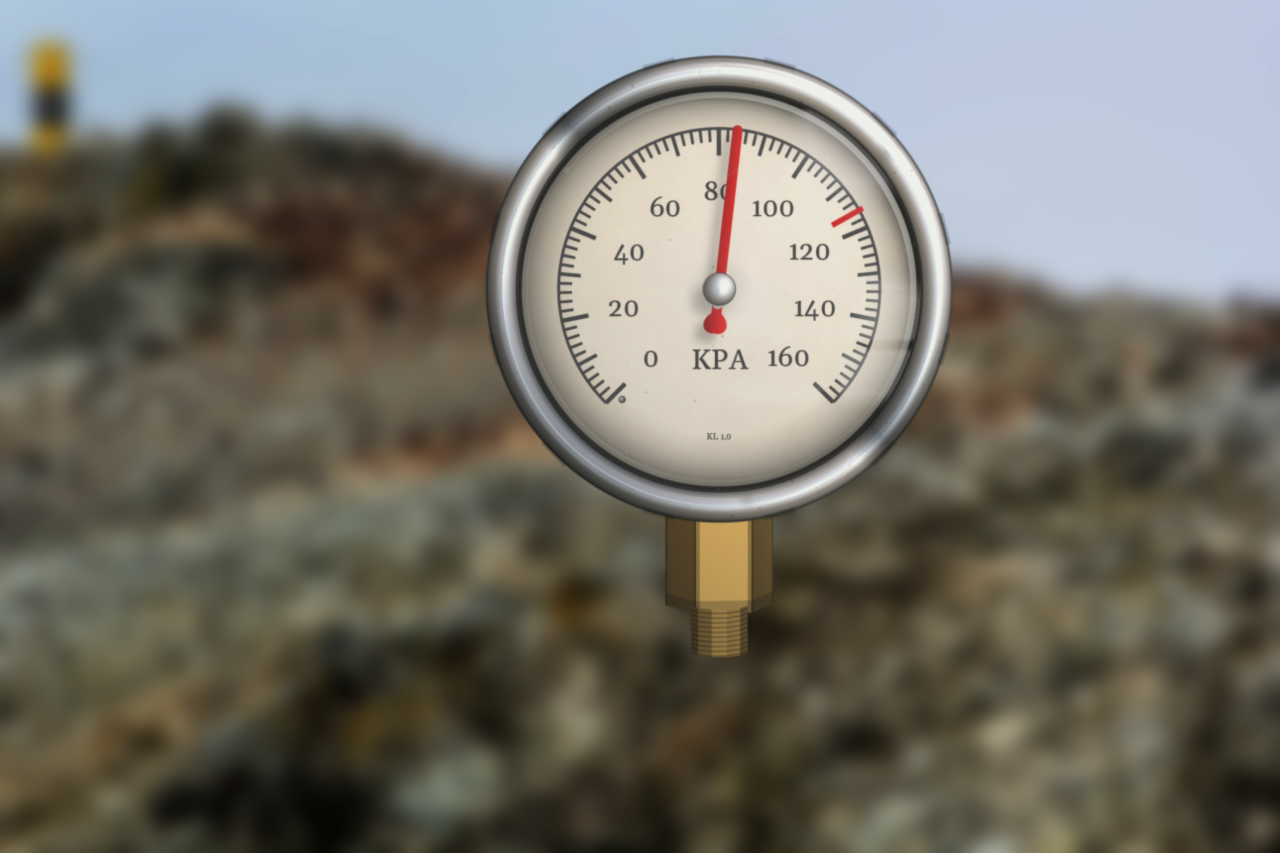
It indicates 84 kPa
